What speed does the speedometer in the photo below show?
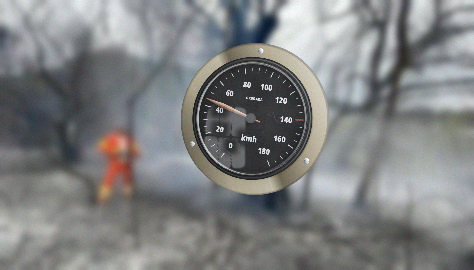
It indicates 45 km/h
